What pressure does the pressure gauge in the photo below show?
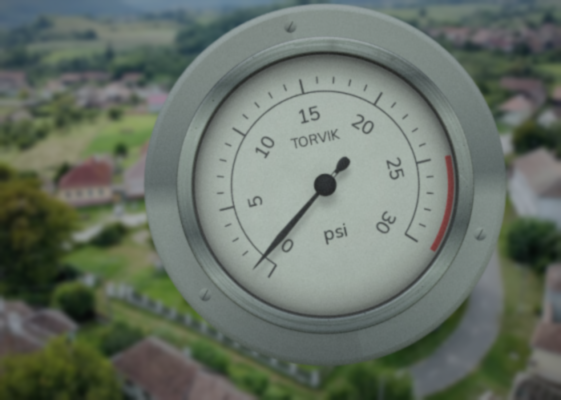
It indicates 1 psi
